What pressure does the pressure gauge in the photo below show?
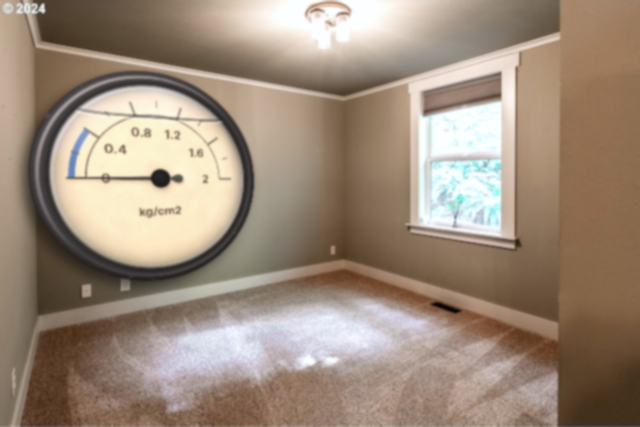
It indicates 0 kg/cm²
